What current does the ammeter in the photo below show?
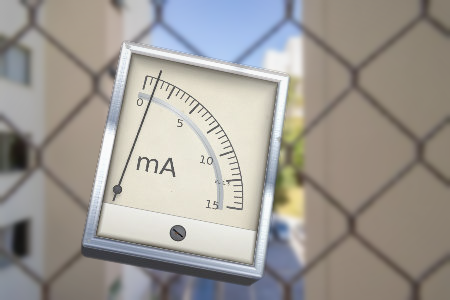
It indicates 1 mA
